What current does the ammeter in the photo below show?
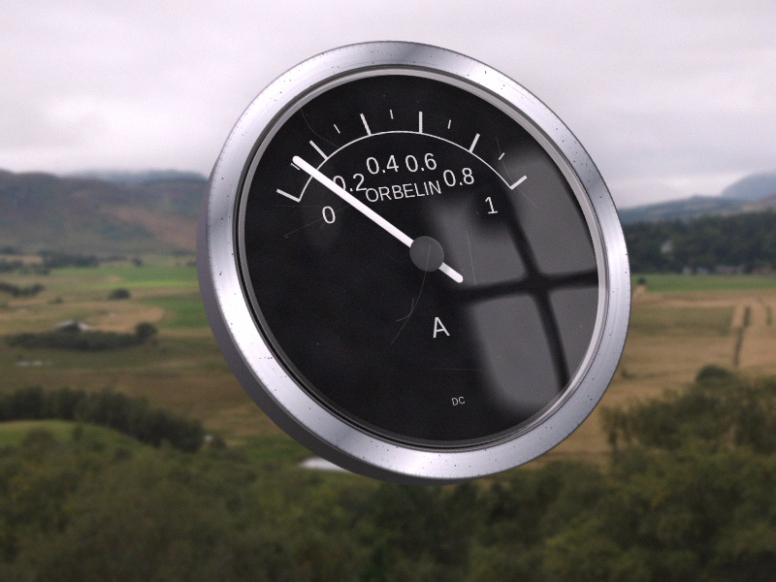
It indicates 0.1 A
